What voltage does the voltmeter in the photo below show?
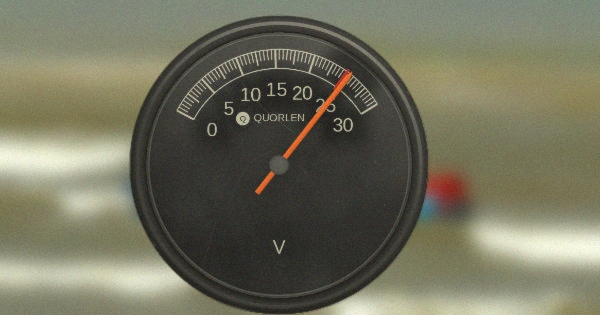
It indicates 25 V
